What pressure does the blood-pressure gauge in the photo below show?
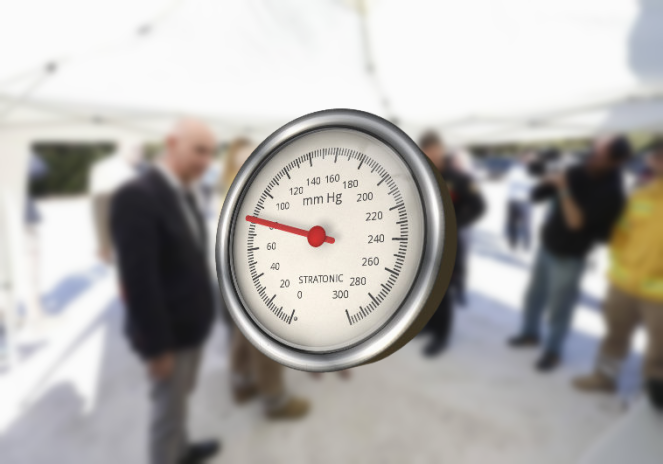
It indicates 80 mmHg
